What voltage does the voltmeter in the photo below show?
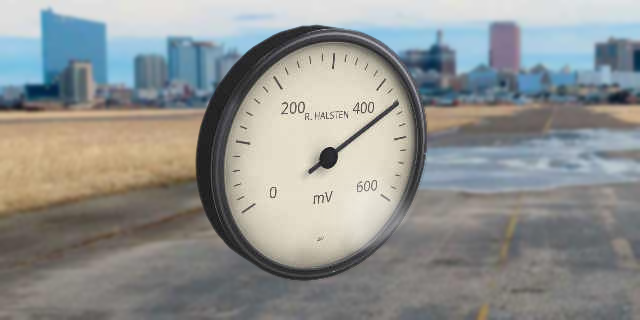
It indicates 440 mV
